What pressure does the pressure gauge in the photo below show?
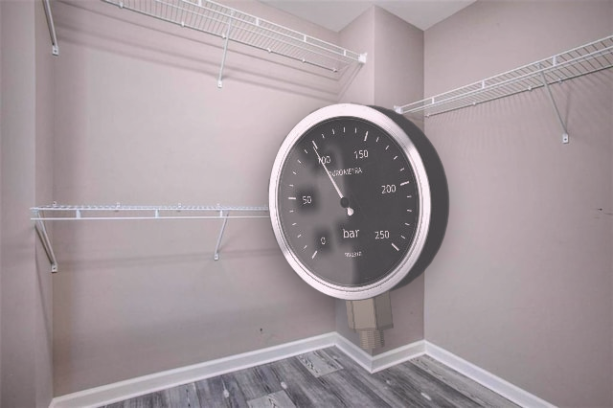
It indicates 100 bar
